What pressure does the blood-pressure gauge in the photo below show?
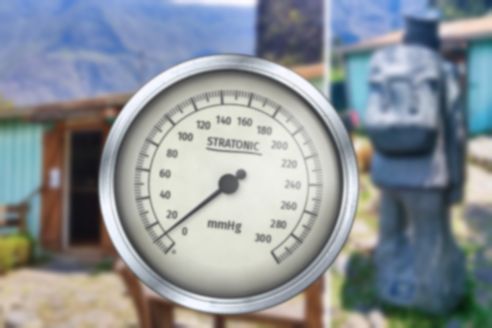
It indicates 10 mmHg
